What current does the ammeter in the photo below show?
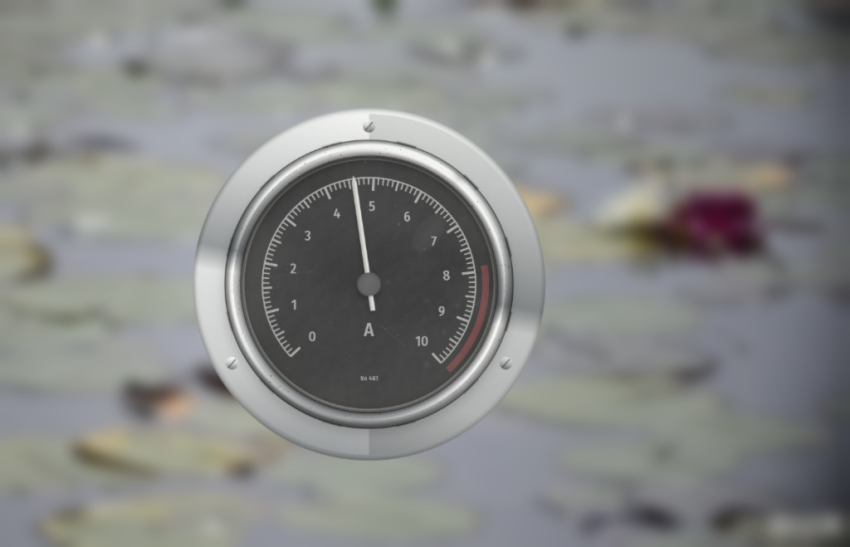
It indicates 4.6 A
